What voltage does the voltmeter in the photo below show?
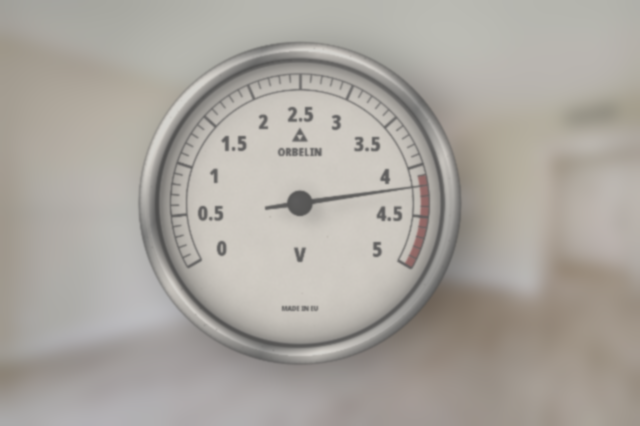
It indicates 4.2 V
